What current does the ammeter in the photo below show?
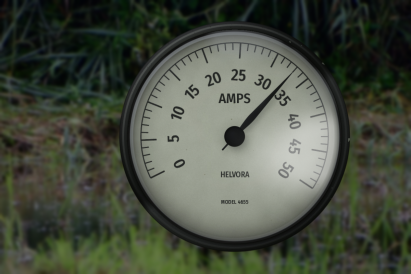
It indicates 33 A
